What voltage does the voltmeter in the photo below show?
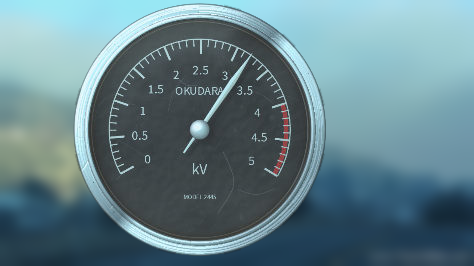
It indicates 3.2 kV
